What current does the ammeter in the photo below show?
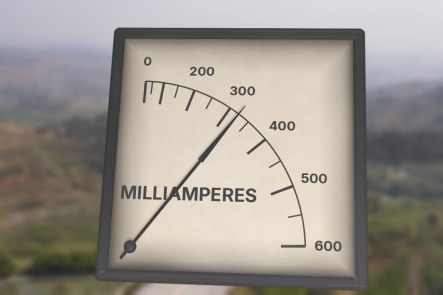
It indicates 325 mA
